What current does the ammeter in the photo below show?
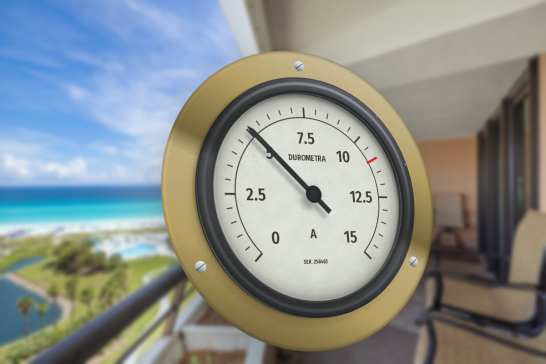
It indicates 5 A
